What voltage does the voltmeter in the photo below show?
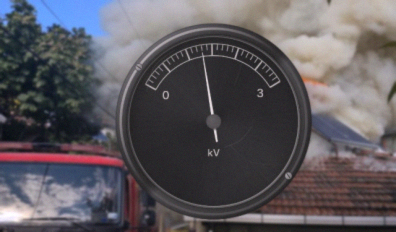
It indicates 1.3 kV
